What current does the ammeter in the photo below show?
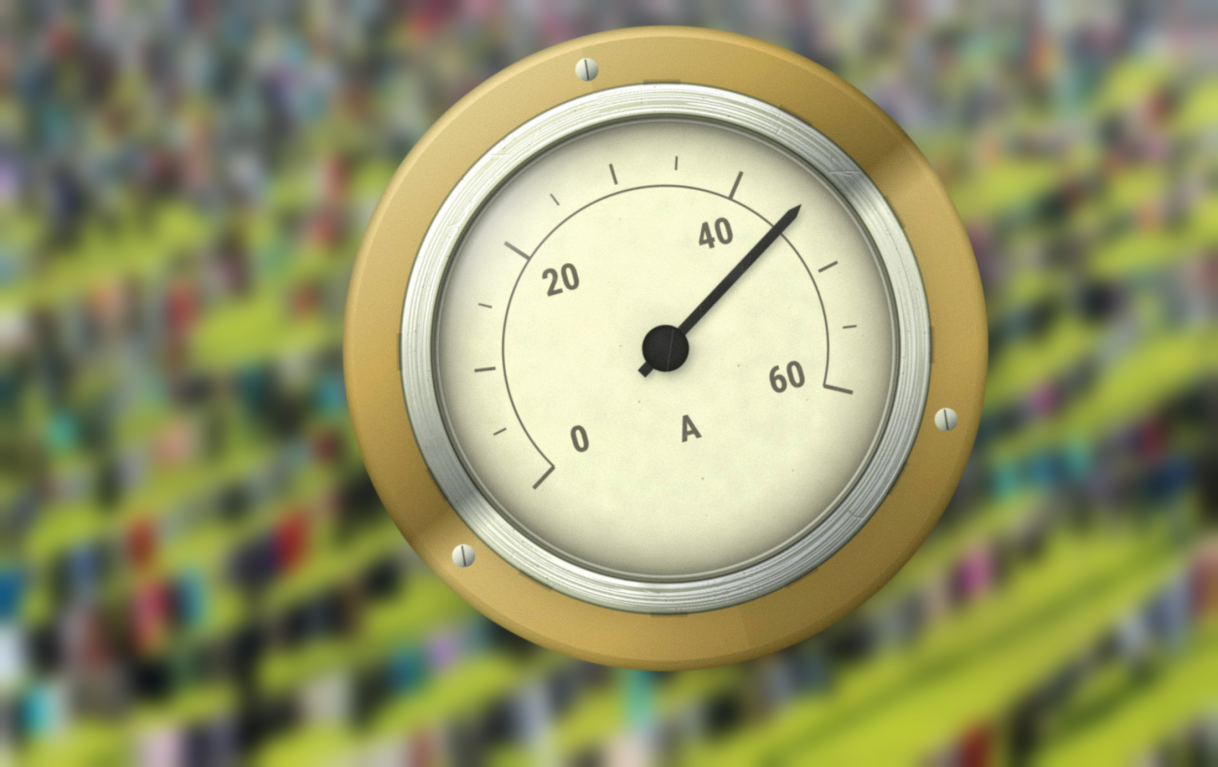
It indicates 45 A
